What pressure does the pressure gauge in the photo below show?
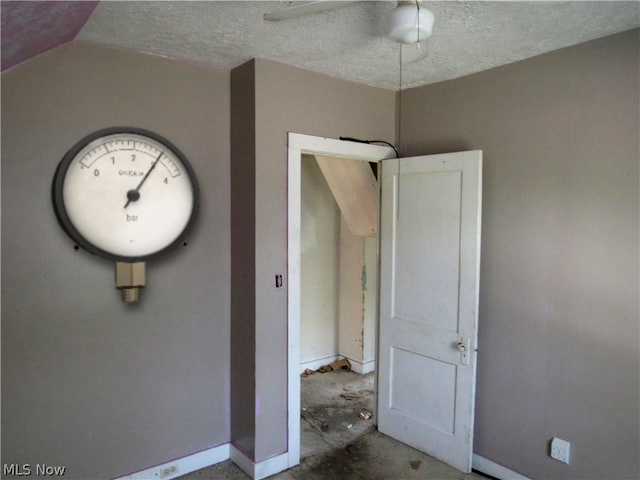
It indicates 3 bar
